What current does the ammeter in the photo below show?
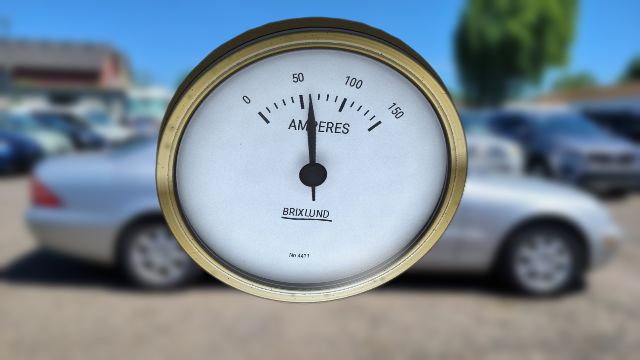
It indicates 60 A
